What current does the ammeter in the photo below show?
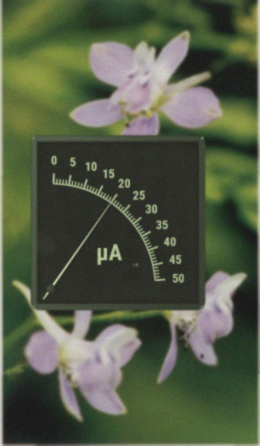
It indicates 20 µA
